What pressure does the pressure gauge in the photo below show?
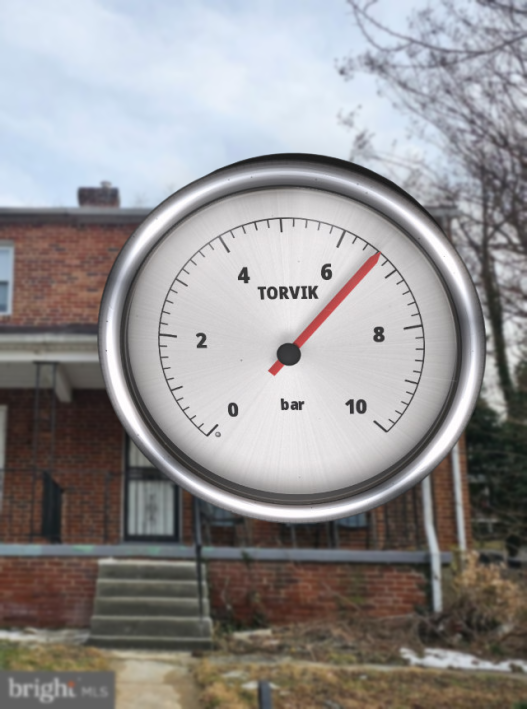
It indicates 6.6 bar
